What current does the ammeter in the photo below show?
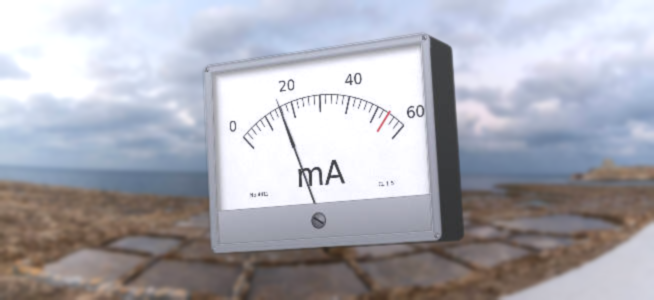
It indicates 16 mA
